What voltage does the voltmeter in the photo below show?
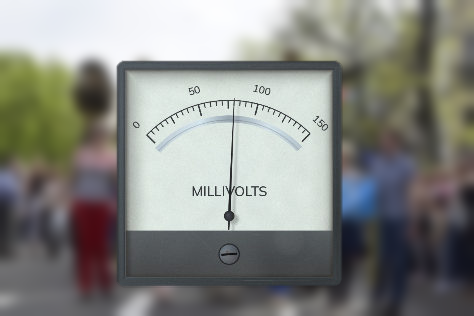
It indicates 80 mV
